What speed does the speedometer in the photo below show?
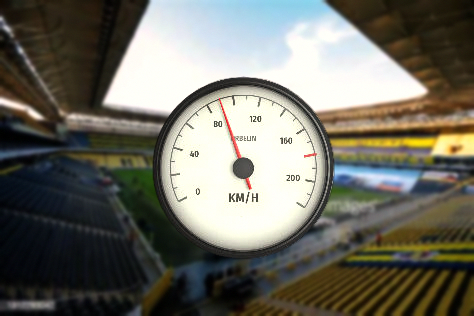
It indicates 90 km/h
